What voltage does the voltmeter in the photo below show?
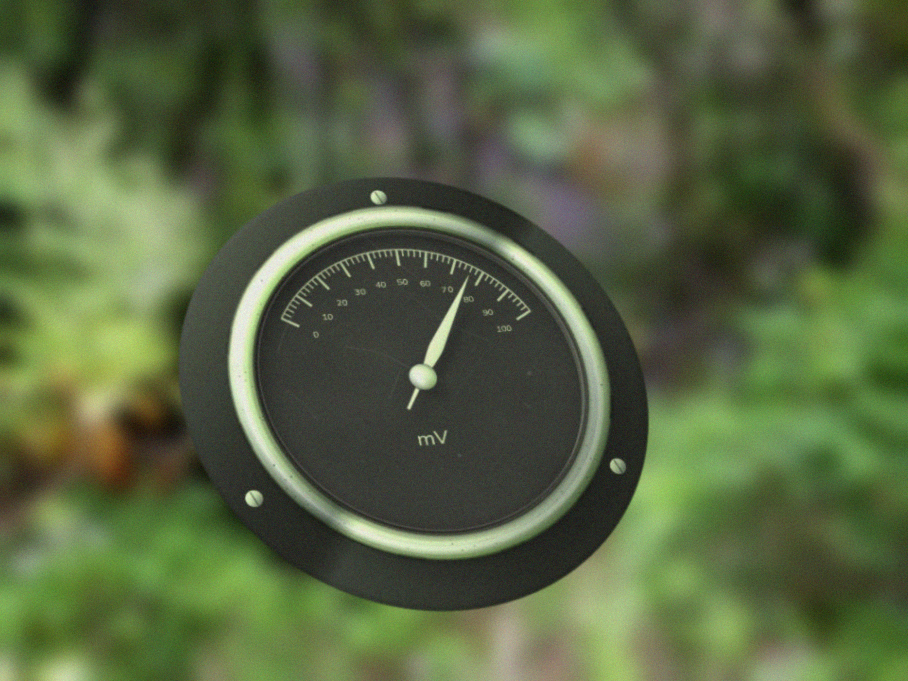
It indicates 76 mV
